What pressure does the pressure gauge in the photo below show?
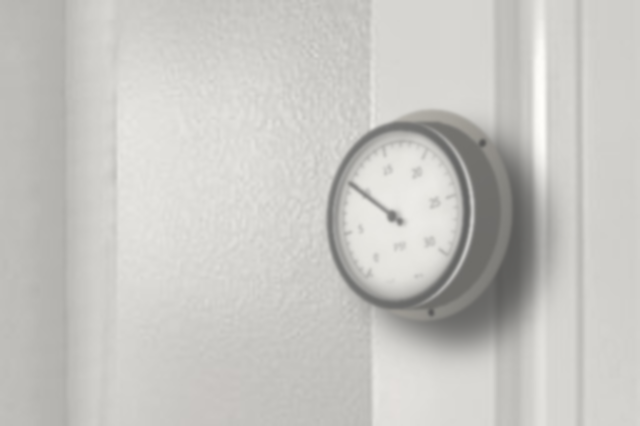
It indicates 10 psi
